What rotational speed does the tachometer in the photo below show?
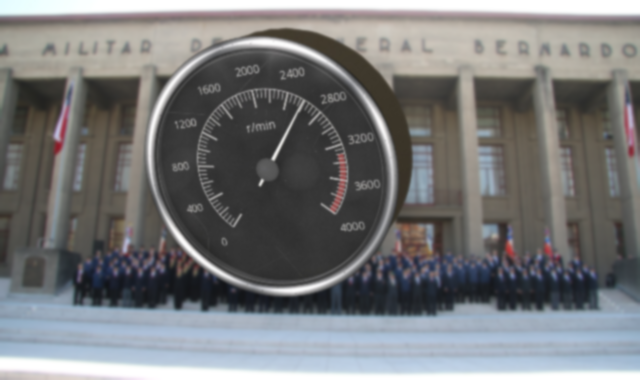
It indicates 2600 rpm
